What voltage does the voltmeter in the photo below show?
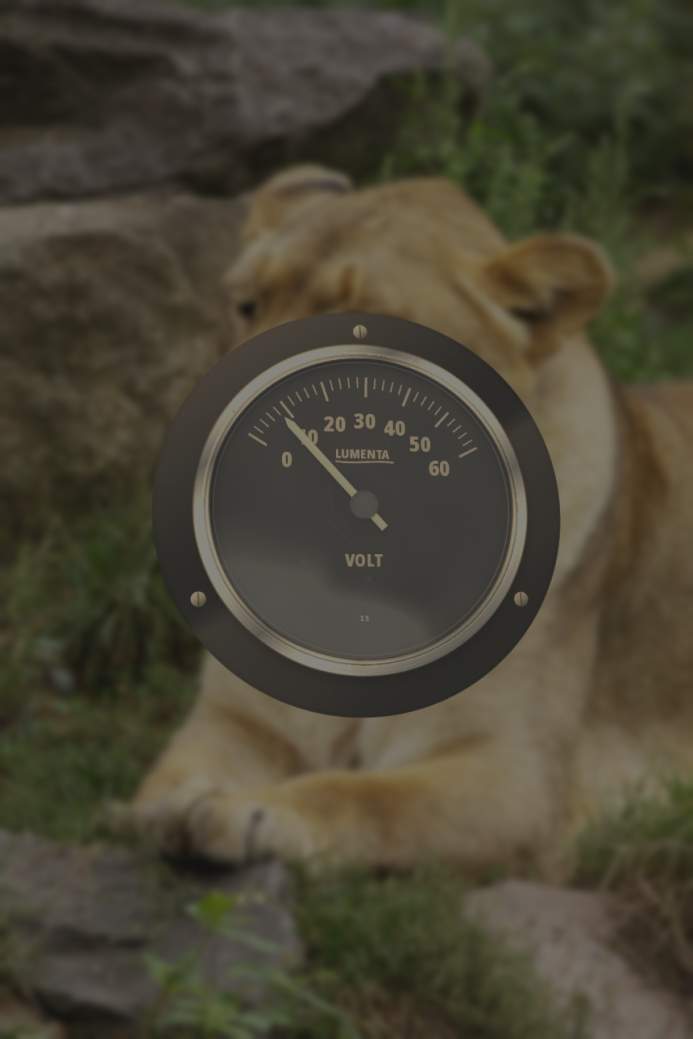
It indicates 8 V
